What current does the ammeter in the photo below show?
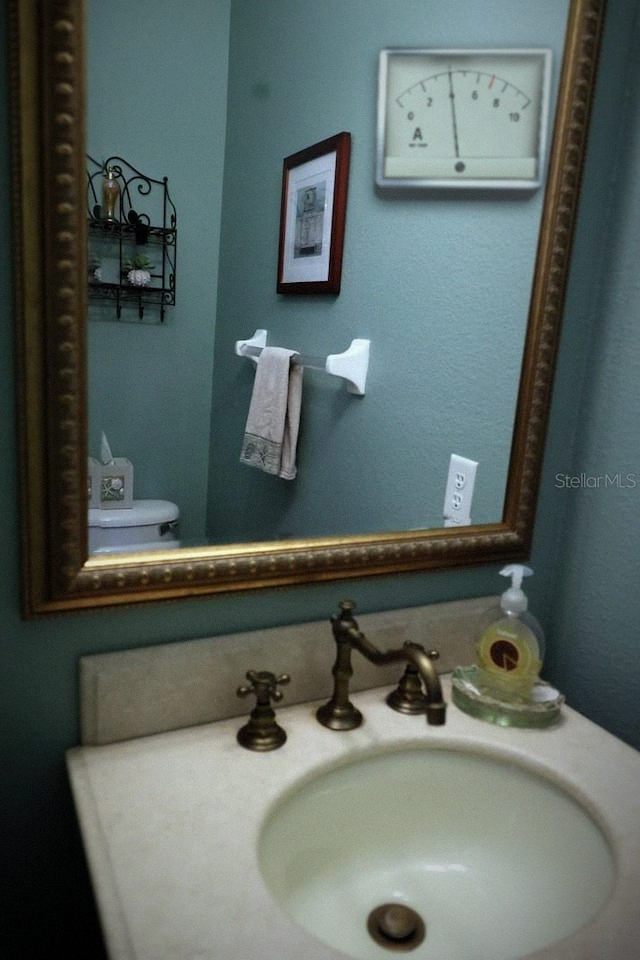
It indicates 4 A
